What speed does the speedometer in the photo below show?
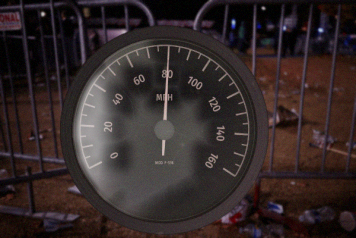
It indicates 80 mph
